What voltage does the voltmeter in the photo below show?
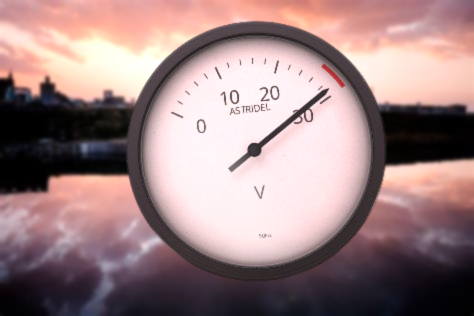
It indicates 29 V
